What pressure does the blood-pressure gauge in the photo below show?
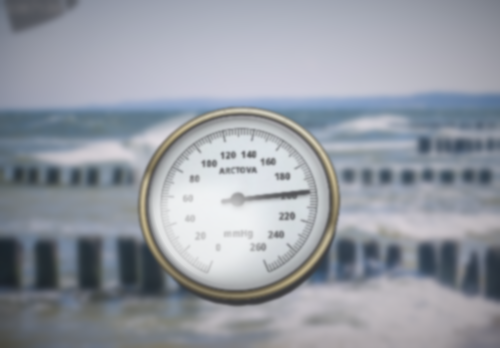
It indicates 200 mmHg
